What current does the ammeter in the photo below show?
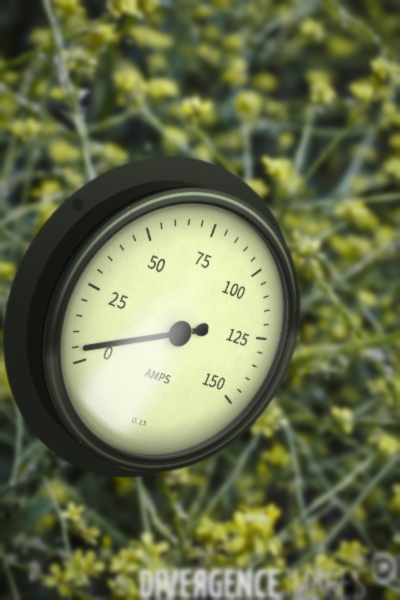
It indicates 5 A
